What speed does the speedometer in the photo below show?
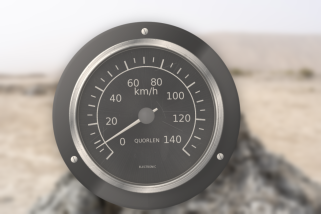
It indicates 7.5 km/h
